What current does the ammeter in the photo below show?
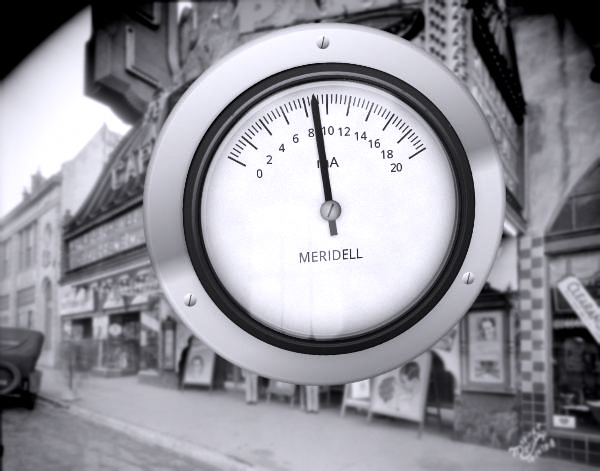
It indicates 8.8 mA
